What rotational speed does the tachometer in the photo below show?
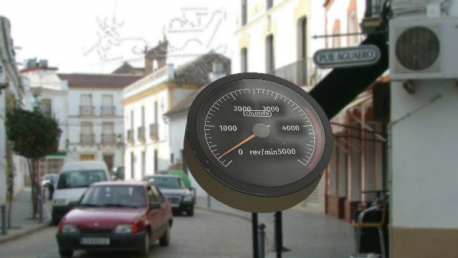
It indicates 200 rpm
